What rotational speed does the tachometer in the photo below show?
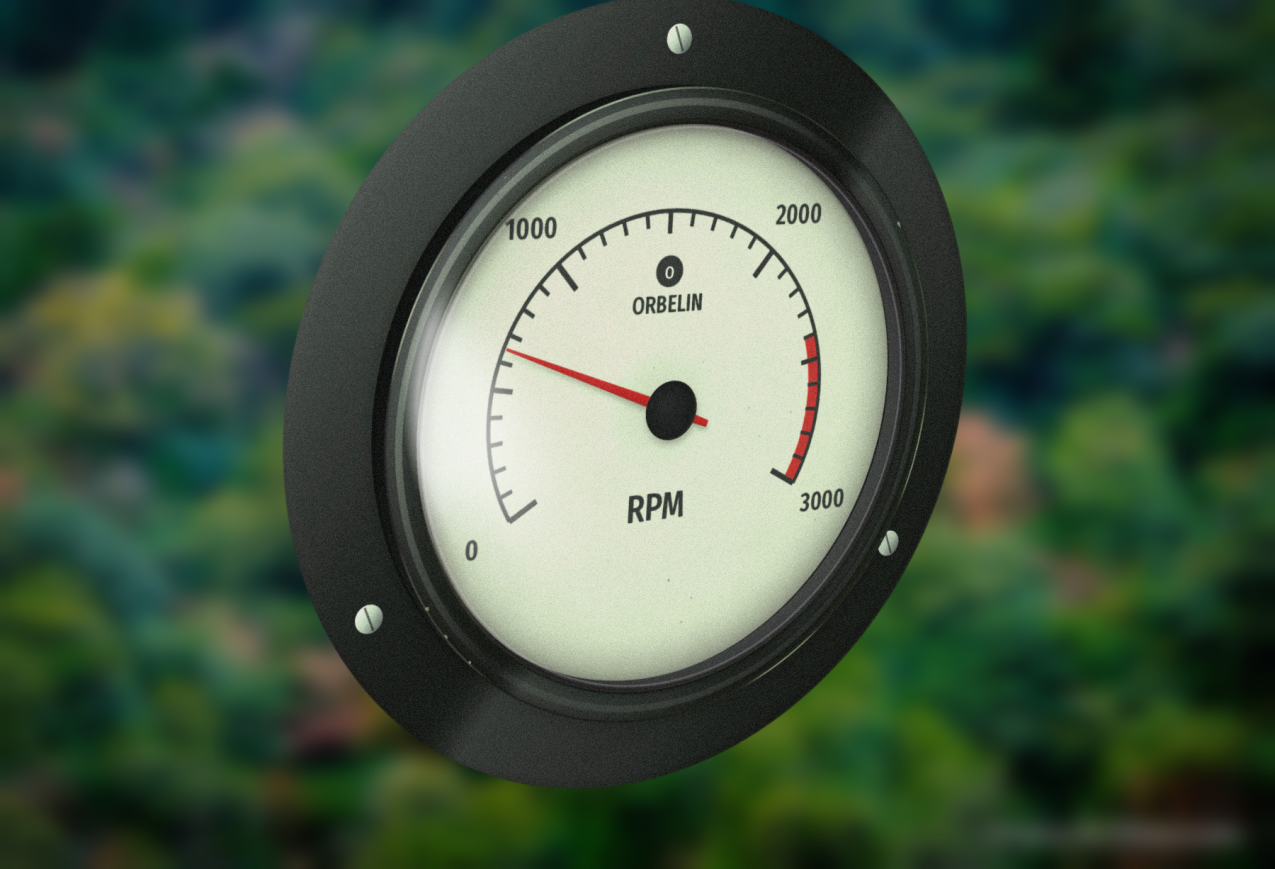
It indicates 650 rpm
